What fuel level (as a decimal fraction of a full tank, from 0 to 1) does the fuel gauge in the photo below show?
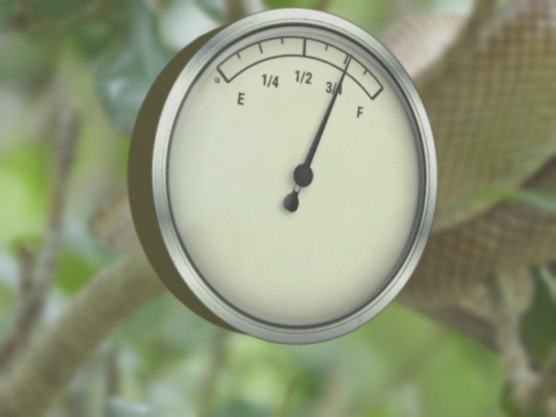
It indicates 0.75
